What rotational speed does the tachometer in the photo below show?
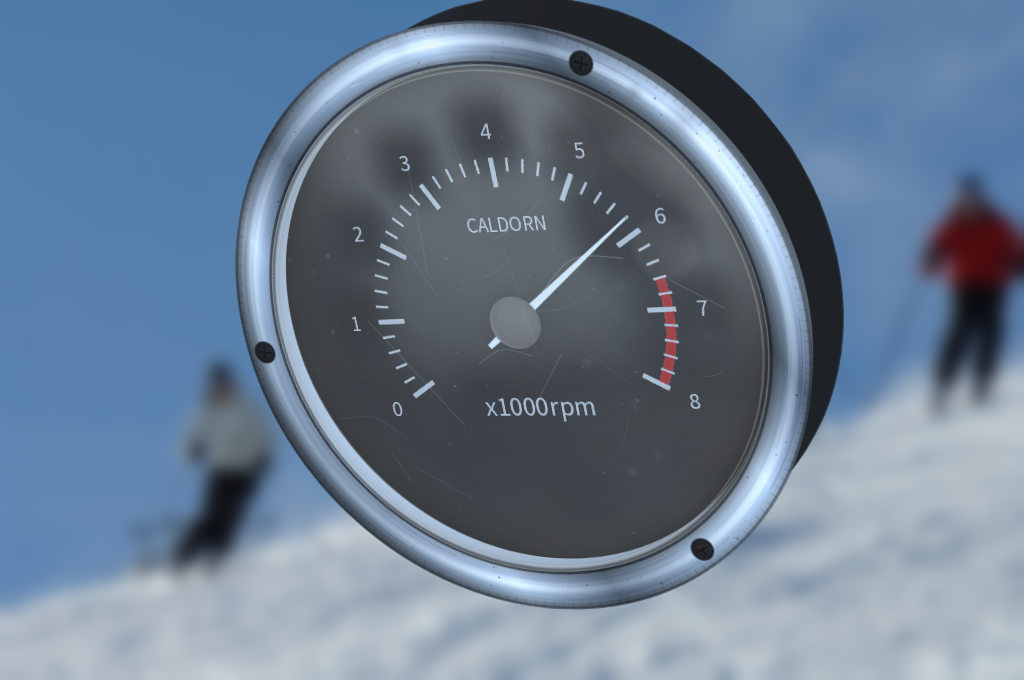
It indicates 5800 rpm
